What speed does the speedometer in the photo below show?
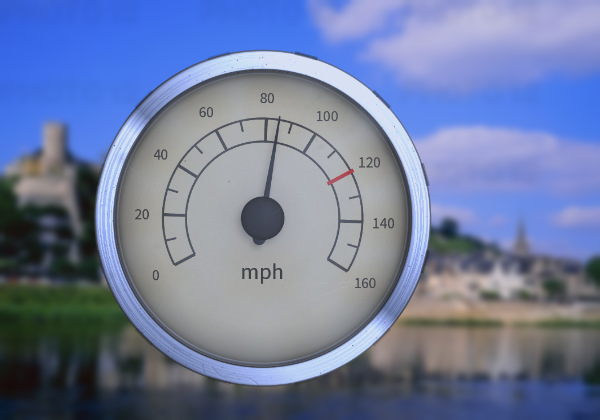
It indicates 85 mph
